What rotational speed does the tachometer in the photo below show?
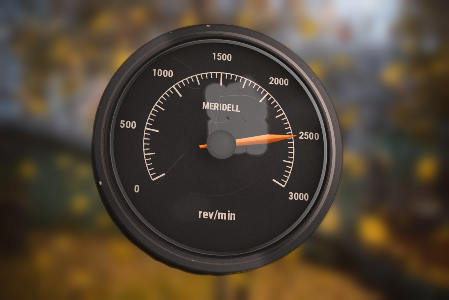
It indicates 2500 rpm
